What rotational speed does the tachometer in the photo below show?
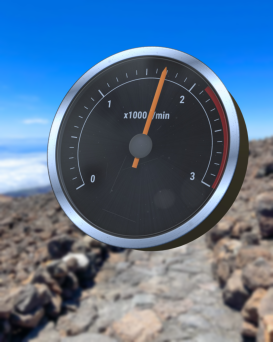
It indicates 1700 rpm
